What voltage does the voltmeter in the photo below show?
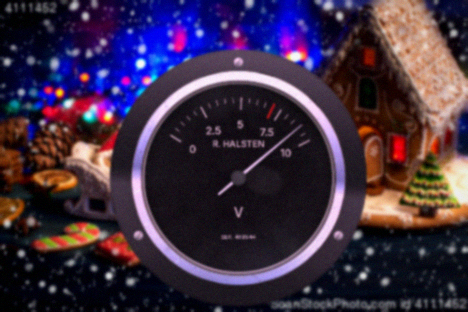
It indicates 9 V
